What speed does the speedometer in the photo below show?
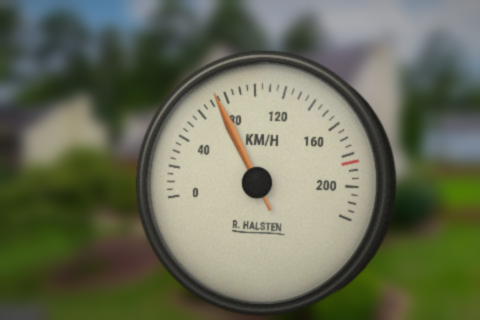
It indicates 75 km/h
